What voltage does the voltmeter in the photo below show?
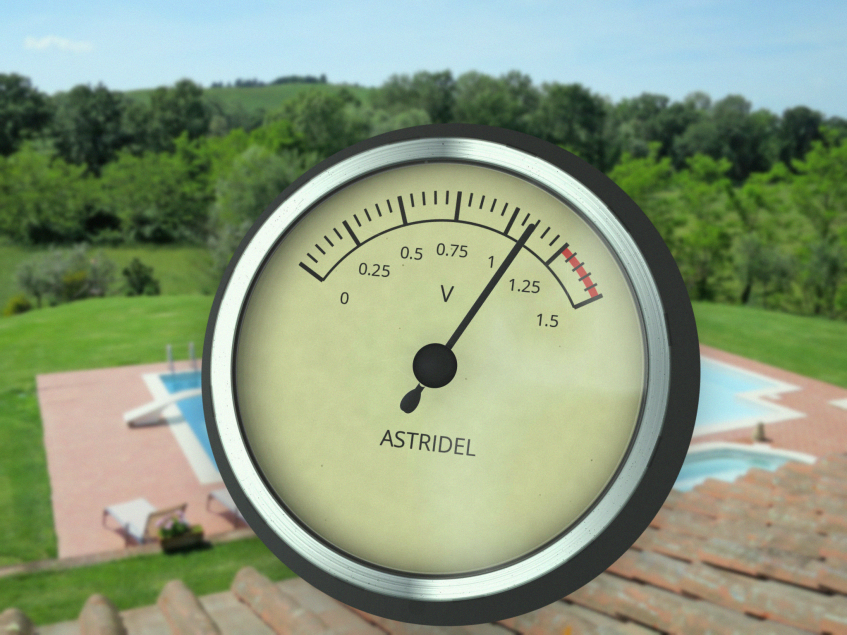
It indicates 1.1 V
